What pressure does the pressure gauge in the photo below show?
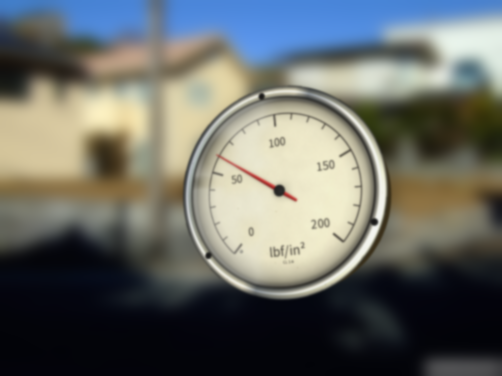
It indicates 60 psi
